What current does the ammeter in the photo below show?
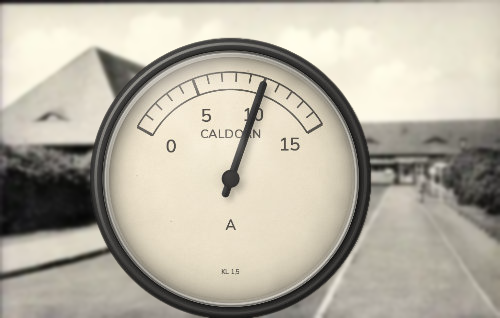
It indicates 10 A
